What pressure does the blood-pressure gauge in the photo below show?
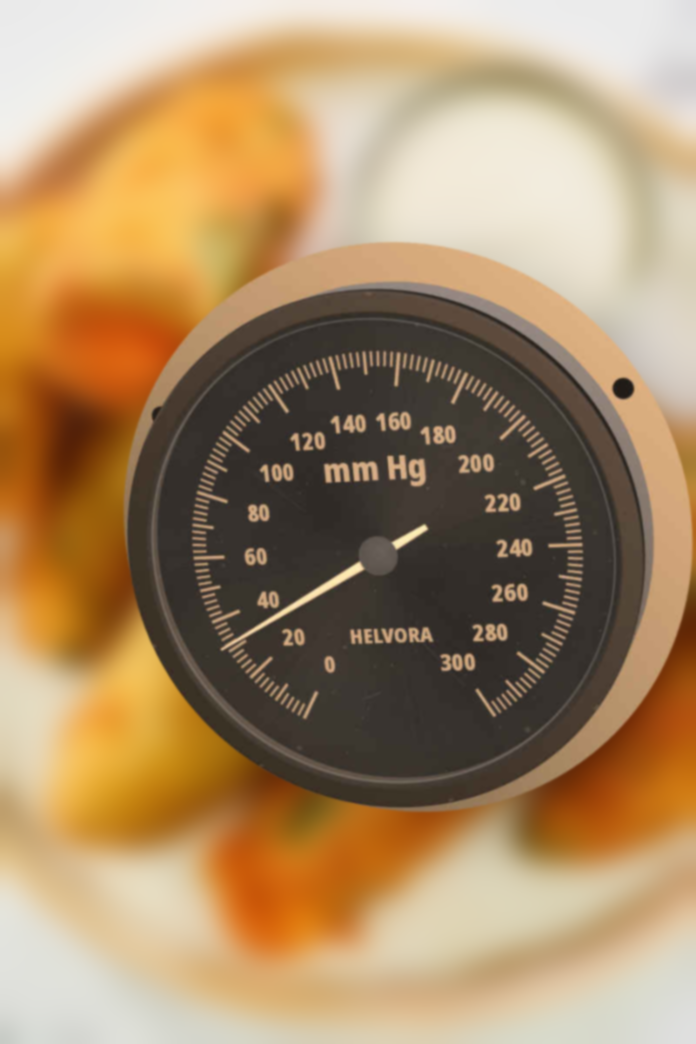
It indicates 32 mmHg
